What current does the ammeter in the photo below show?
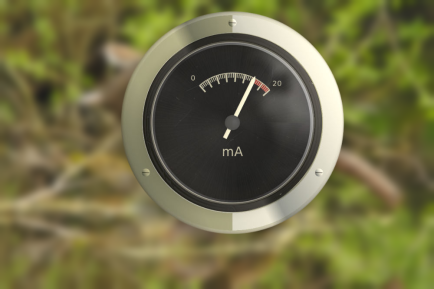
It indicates 15 mA
